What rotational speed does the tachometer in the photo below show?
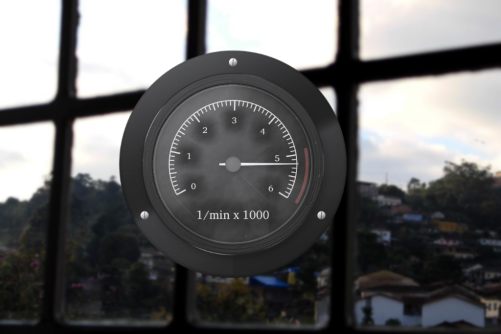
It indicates 5200 rpm
